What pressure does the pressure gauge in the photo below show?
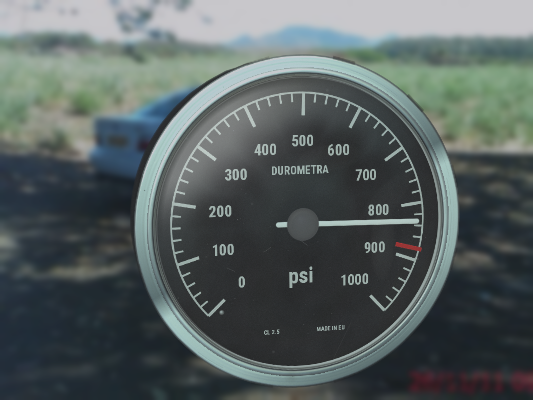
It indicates 830 psi
